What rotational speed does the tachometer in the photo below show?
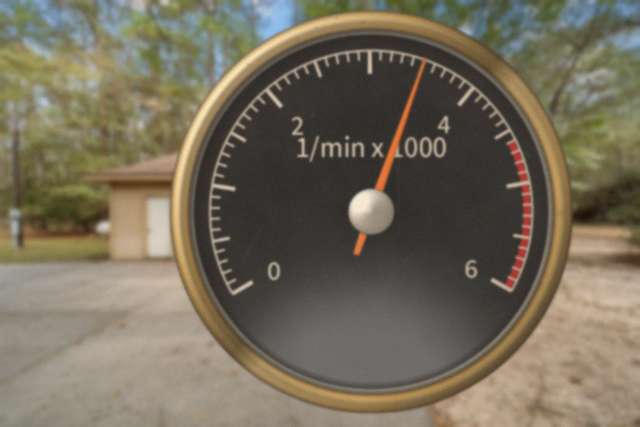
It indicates 3500 rpm
